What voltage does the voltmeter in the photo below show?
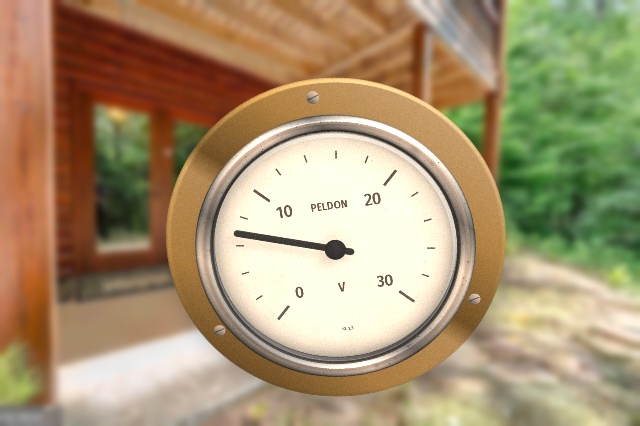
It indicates 7 V
